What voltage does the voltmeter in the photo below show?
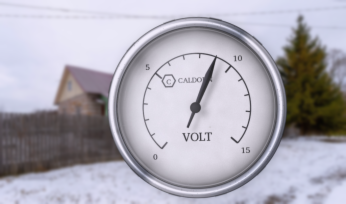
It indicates 9 V
